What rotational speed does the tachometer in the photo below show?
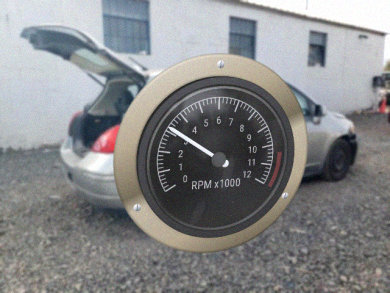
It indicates 3200 rpm
